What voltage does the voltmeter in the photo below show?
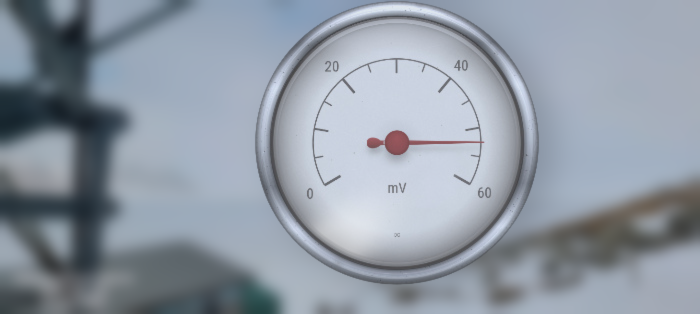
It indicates 52.5 mV
